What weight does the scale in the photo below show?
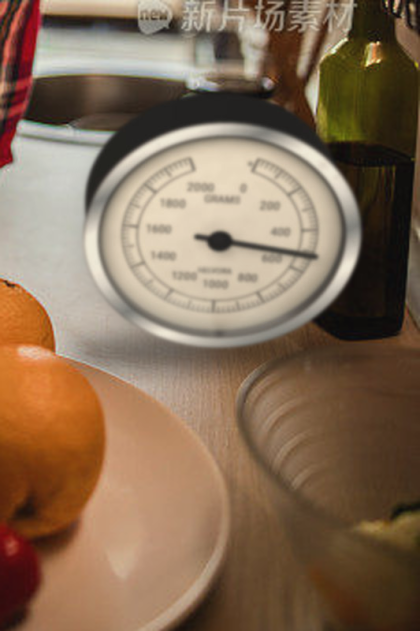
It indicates 500 g
